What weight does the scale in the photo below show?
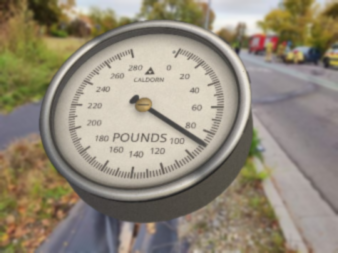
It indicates 90 lb
